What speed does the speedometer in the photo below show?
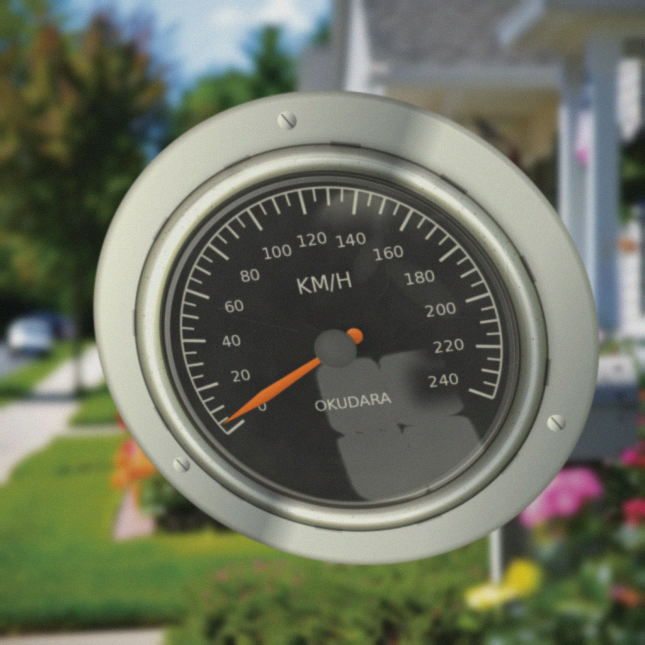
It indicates 5 km/h
